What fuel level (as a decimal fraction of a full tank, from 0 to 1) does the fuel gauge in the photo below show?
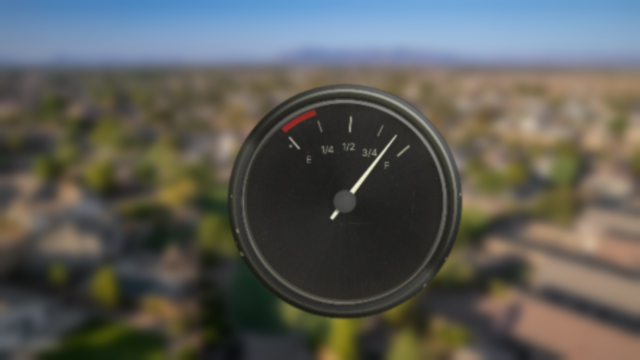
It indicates 0.875
